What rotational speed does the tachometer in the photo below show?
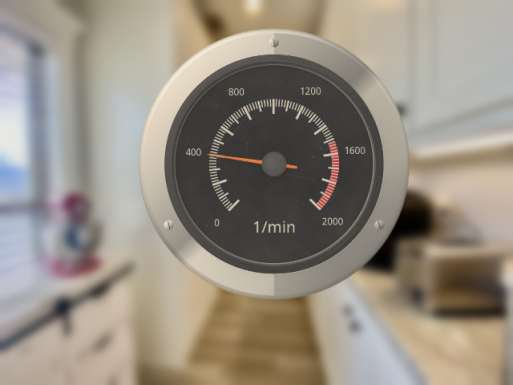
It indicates 400 rpm
